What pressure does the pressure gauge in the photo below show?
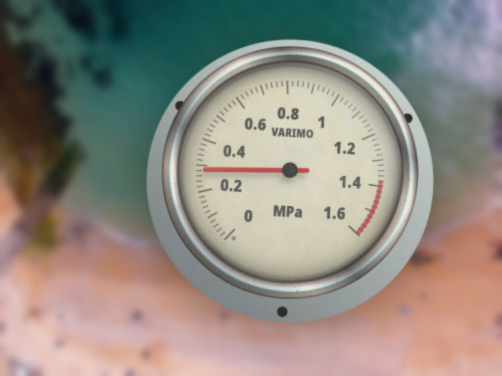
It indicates 0.28 MPa
